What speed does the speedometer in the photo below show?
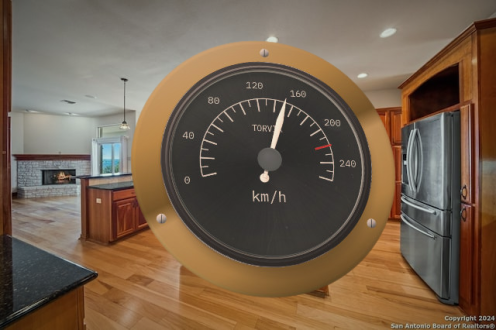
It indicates 150 km/h
